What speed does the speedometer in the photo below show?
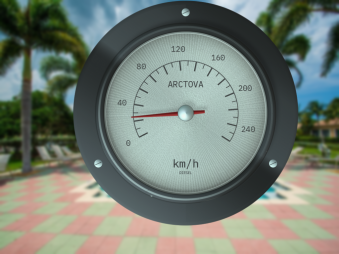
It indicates 25 km/h
